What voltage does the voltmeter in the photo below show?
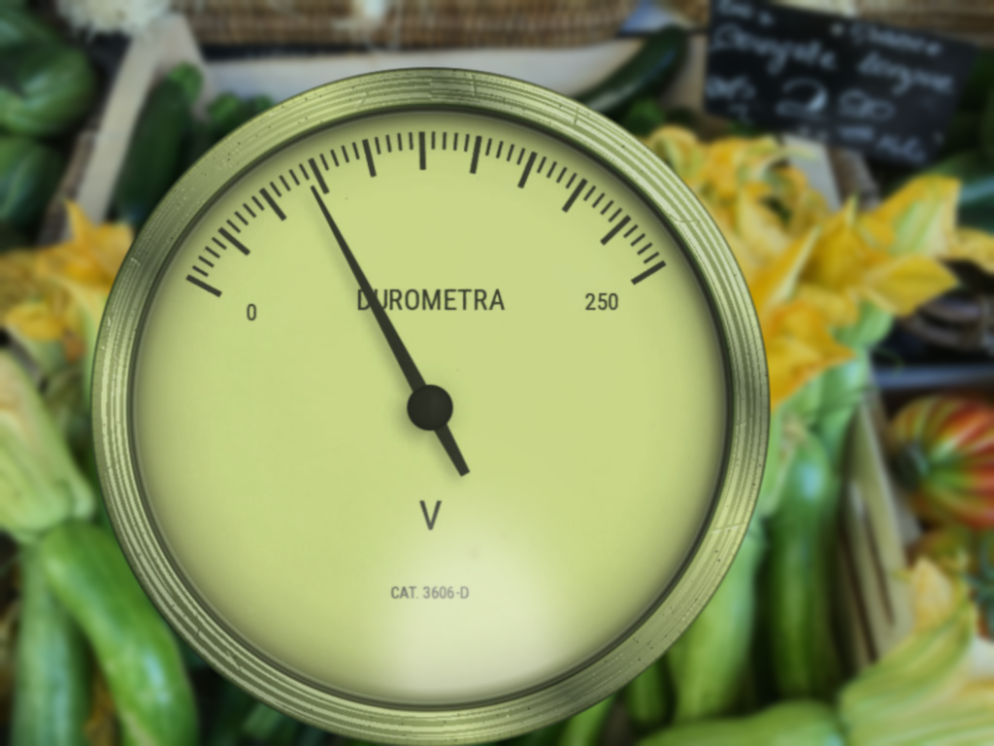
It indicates 70 V
